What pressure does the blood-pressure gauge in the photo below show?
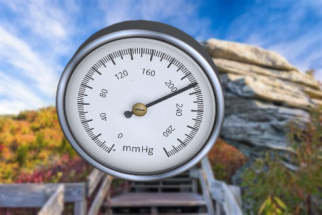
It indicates 210 mmHg
